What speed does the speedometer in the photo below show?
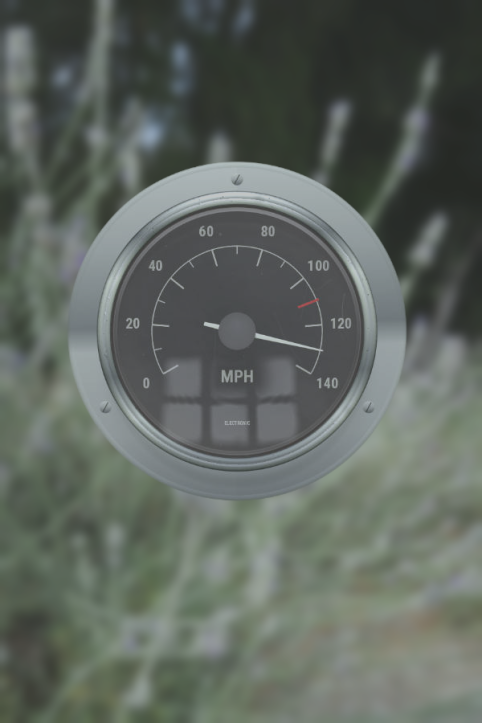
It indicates 130 mph
